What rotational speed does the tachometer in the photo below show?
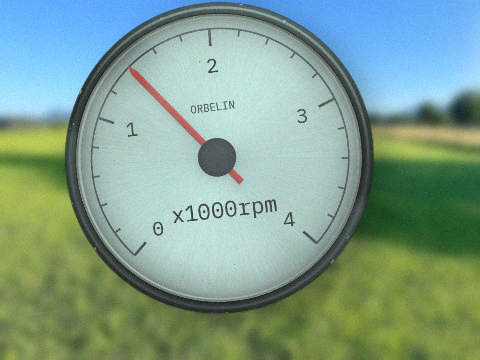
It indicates 1400 rpm
